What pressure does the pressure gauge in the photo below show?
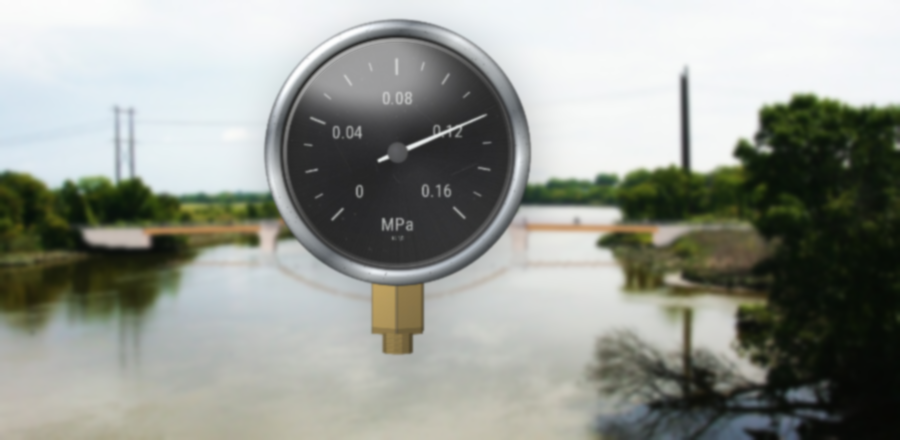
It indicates 0.12 MPa
